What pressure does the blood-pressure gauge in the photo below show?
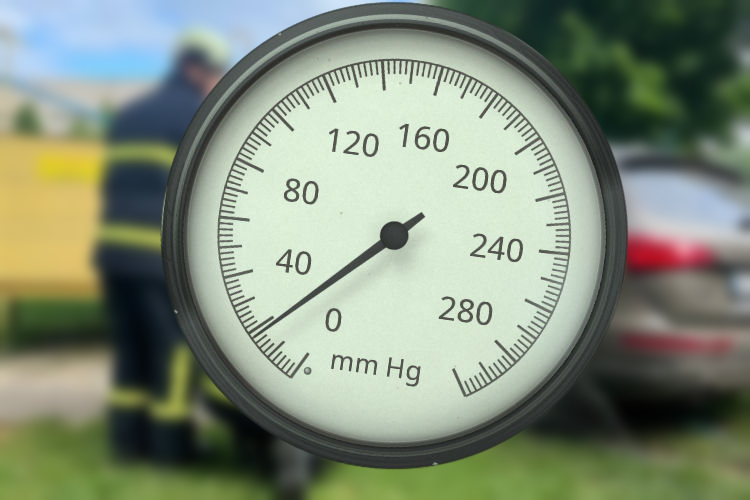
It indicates 18 mmHg
